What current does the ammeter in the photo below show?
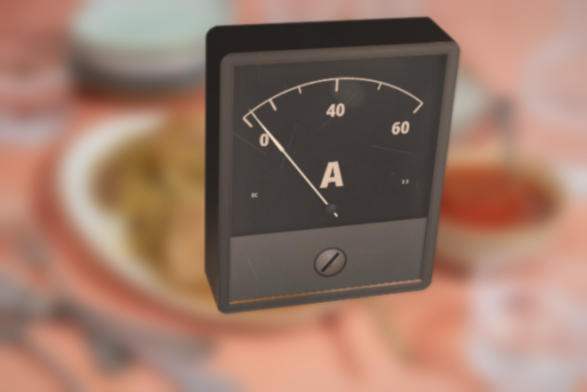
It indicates 10 A
